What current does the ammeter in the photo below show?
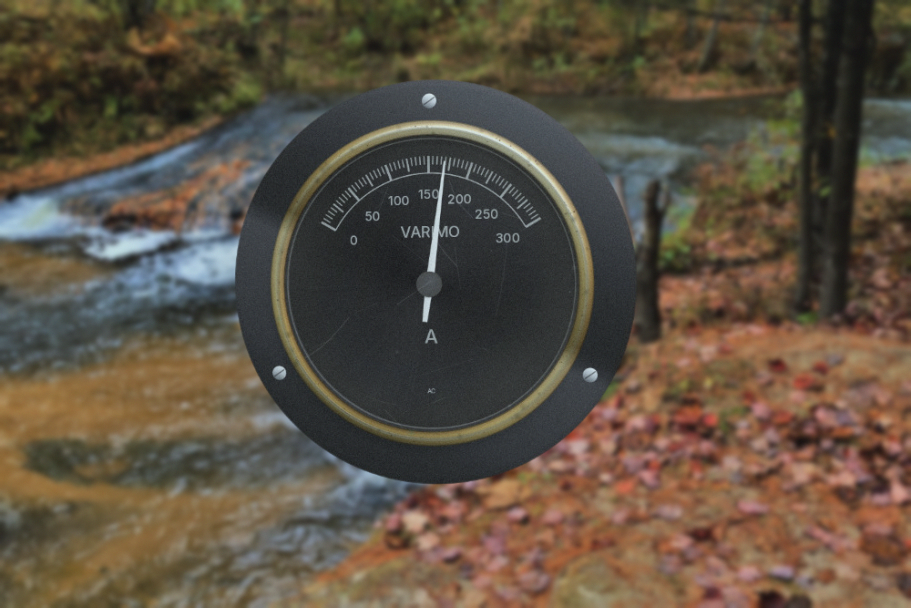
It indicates 170 A
